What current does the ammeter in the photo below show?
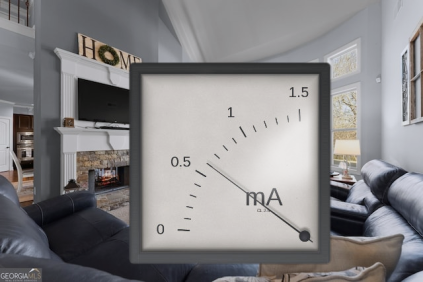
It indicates 0.6 mA
